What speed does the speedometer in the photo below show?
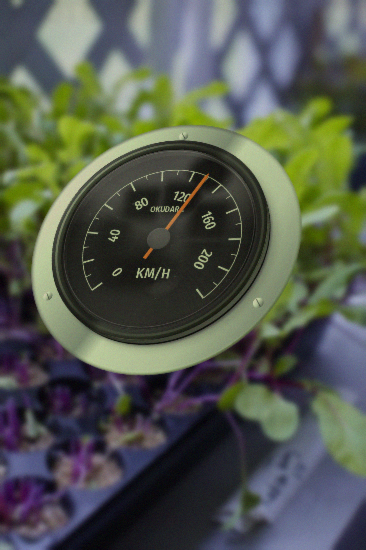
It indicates 130 km/h
